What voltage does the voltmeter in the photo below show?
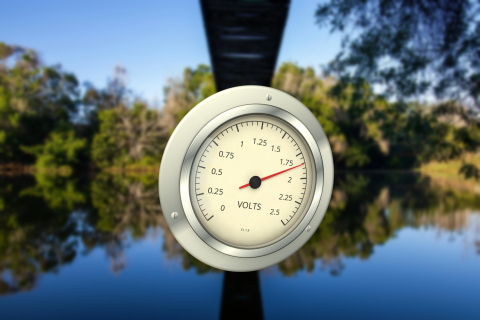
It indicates 1.85 V
